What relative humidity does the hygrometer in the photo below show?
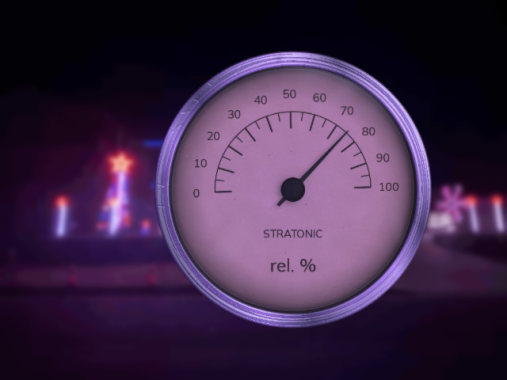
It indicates 75 %
